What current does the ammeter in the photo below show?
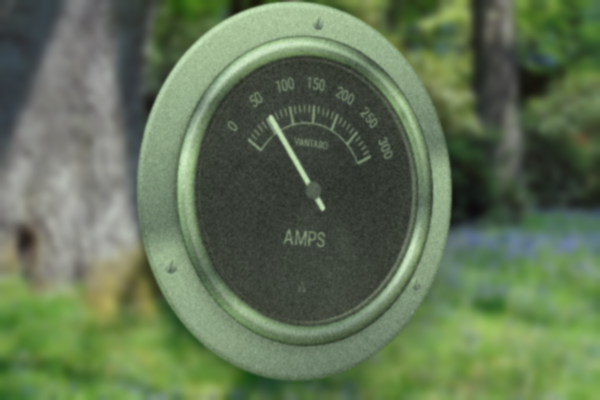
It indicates 50 A
